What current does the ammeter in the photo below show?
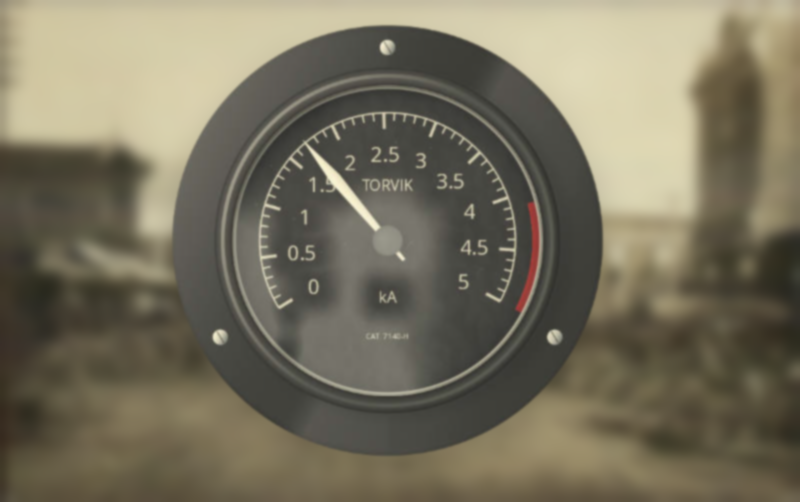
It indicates 1.7 kA
